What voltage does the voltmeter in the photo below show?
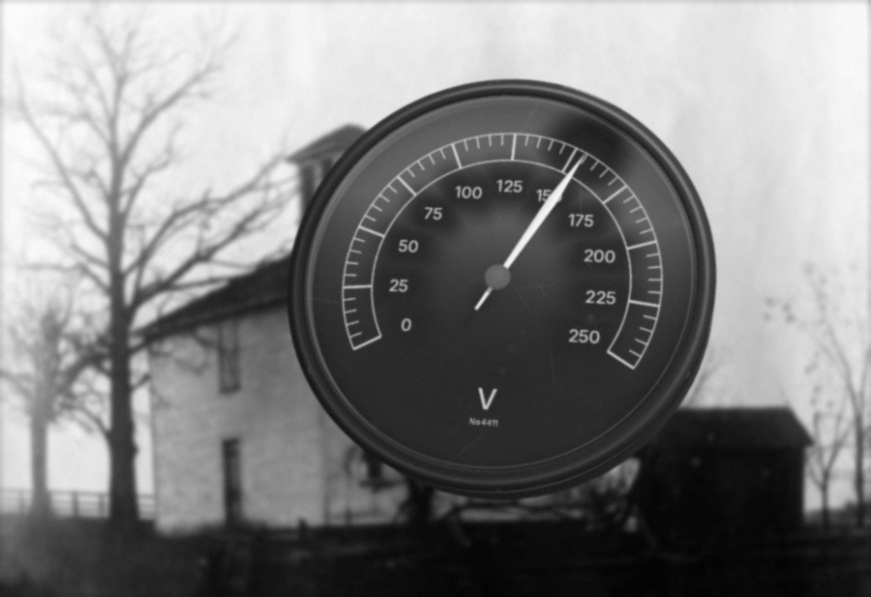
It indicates 155 V
